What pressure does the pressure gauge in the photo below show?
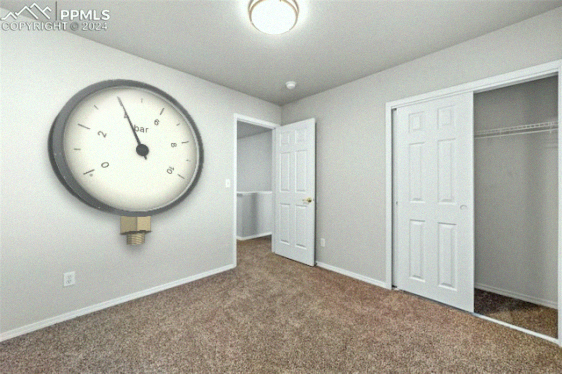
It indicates 4 bar
